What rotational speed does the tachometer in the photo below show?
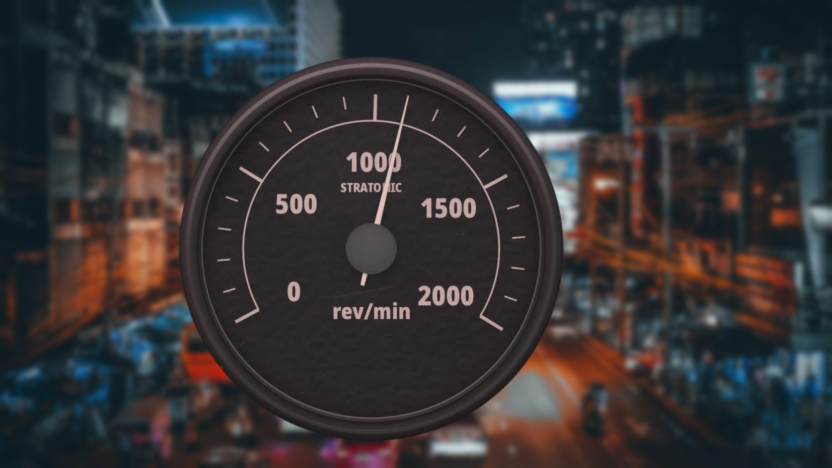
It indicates 1100 rpm
